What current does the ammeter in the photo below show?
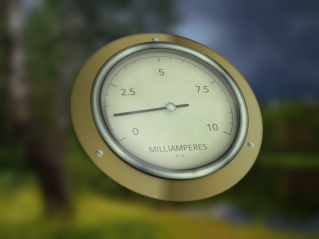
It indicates 1 mA
